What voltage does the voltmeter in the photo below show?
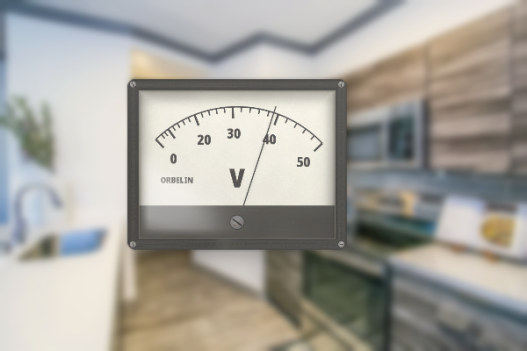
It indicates 39 V
